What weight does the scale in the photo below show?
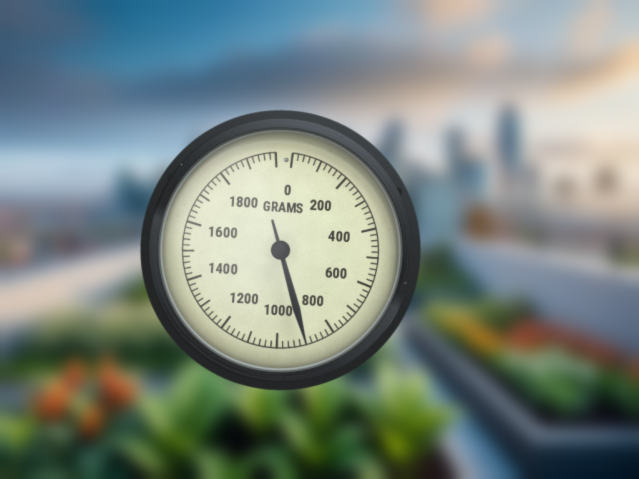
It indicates 900 g
